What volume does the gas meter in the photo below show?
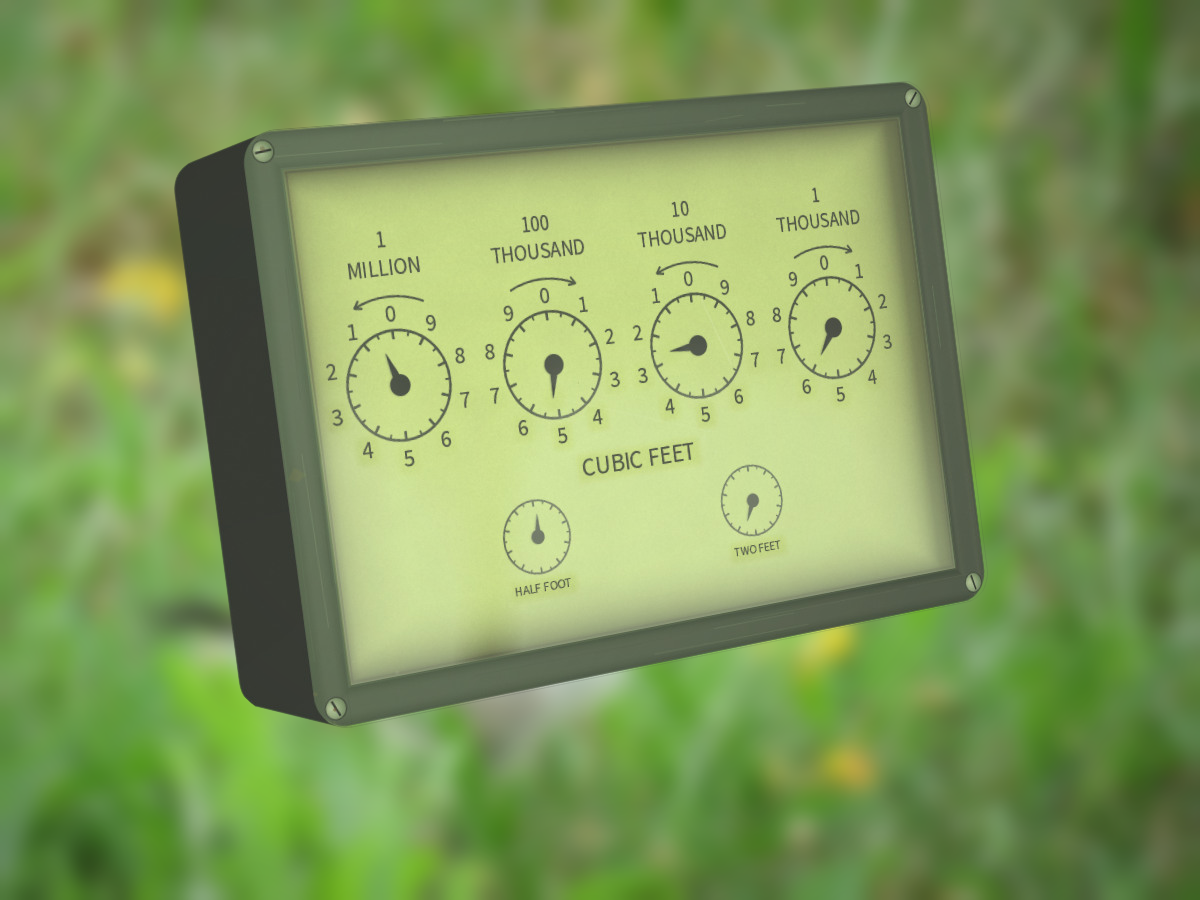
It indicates 52600 ft³
